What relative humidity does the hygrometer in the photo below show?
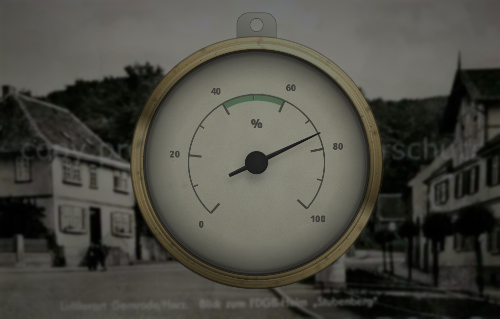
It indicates 75 %
